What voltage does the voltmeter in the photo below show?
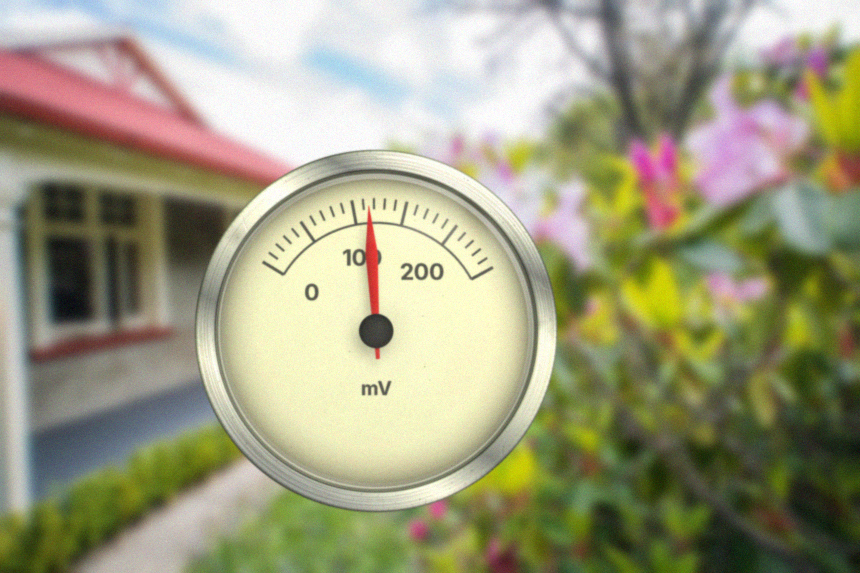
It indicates 115 mV
